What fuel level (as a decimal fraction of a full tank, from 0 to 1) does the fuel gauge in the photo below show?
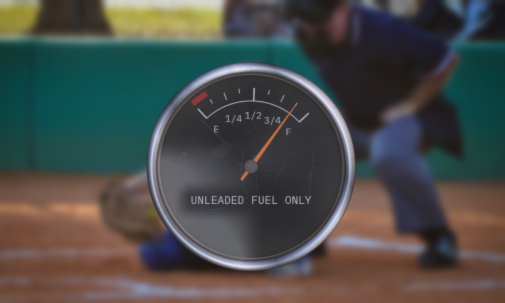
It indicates 0.875
